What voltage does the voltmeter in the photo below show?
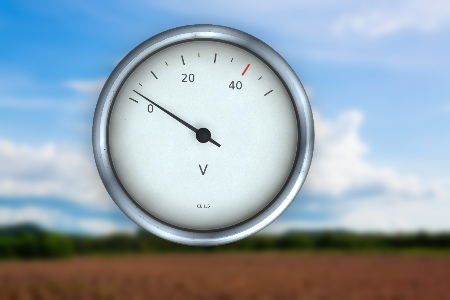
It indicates 2.5 V
